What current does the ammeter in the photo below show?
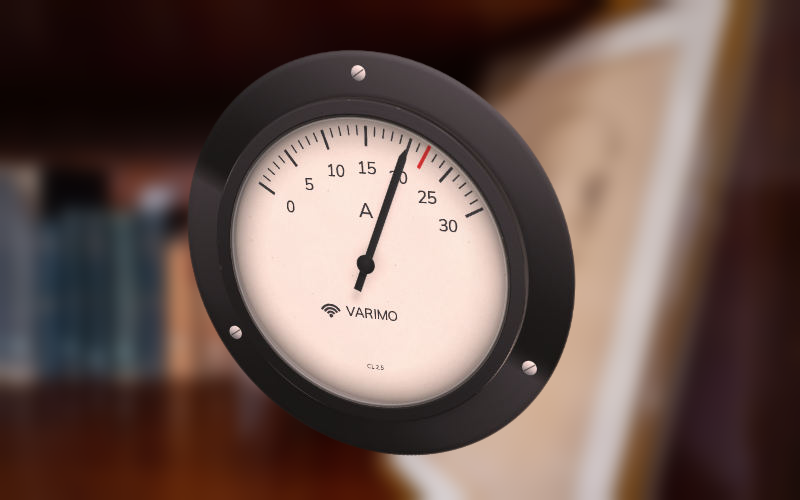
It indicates 20 A
